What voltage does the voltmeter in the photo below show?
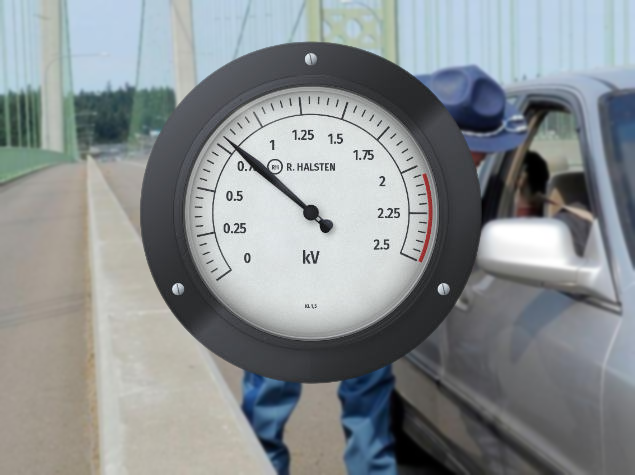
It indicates 0.8 kV
